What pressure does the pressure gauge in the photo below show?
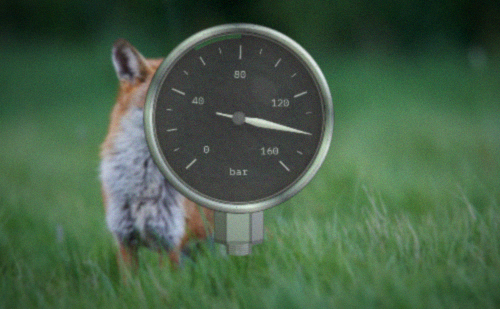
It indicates 140 bar
